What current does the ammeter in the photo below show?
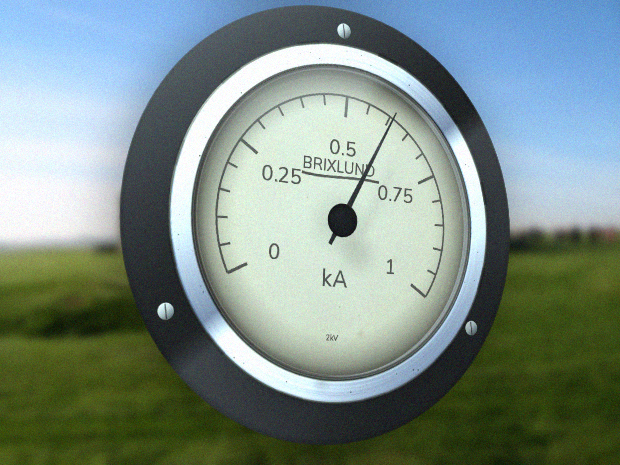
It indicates 0.6 kA
